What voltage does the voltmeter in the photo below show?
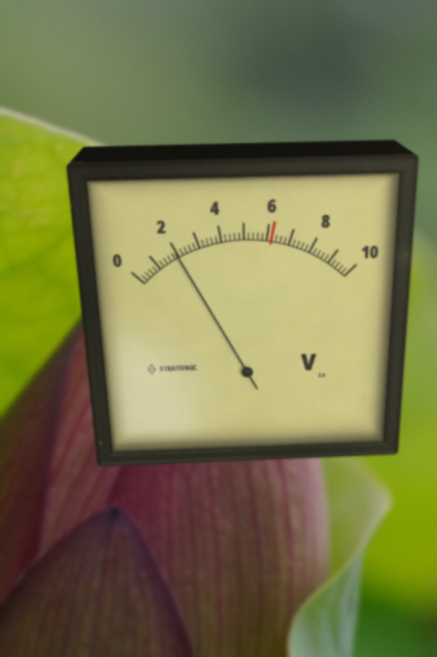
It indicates 2 V
